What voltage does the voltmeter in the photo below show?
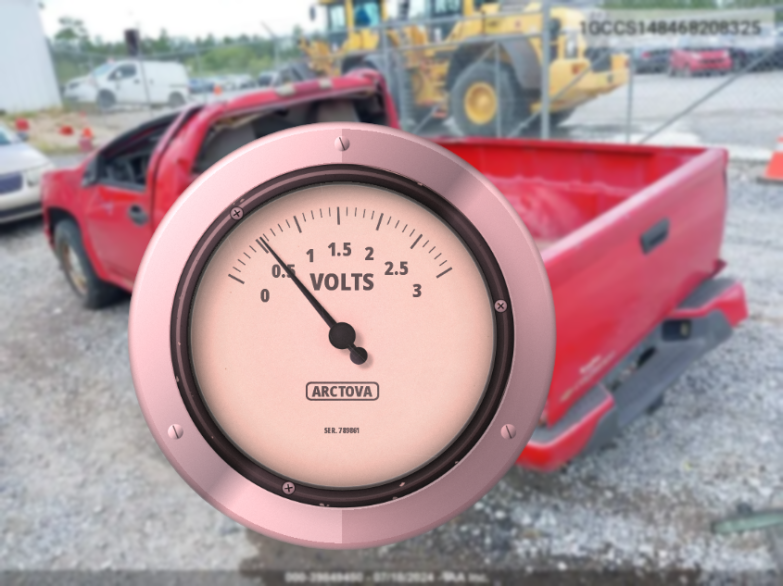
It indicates 0.55 V
